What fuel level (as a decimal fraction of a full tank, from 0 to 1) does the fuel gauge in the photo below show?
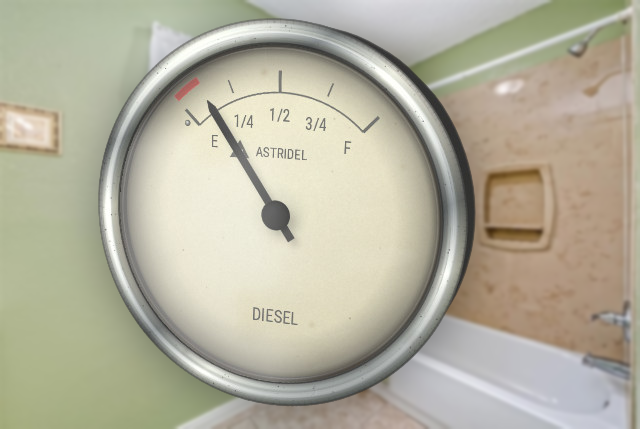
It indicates 0.125
